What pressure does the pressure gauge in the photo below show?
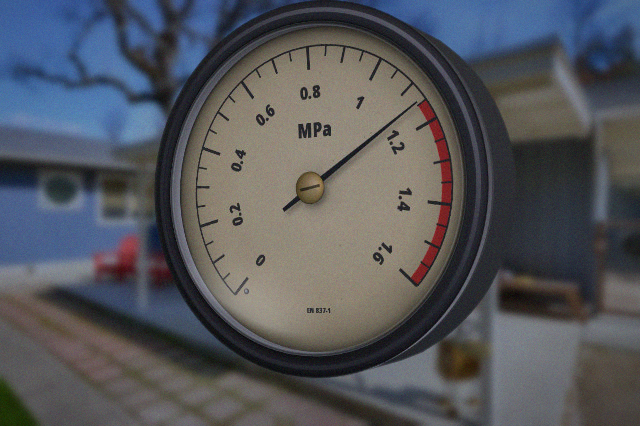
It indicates 1.15 MPa
